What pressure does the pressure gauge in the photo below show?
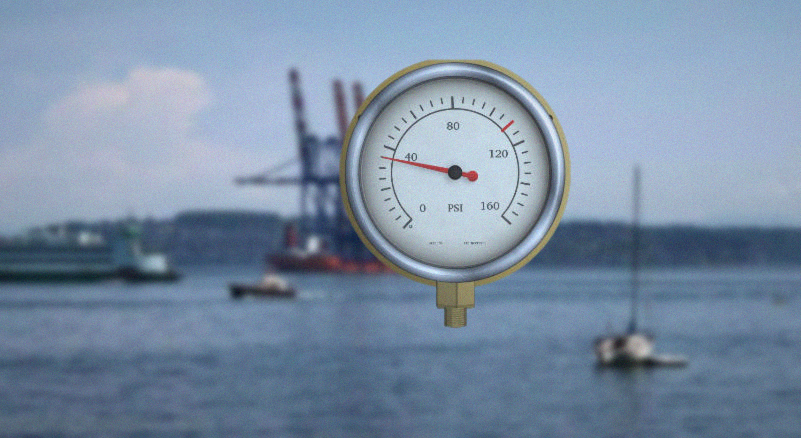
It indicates 35 psi
